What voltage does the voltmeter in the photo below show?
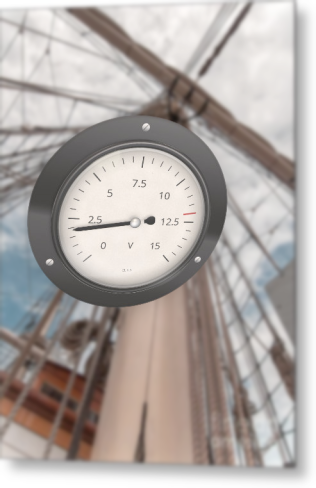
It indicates 2 V
